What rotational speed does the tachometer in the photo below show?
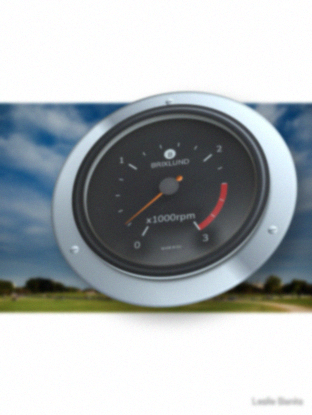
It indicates 200 rpm
